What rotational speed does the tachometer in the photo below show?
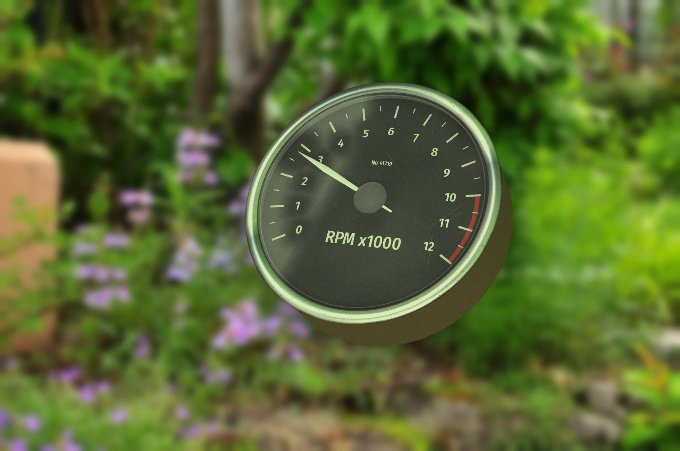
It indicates 2750 rpm
